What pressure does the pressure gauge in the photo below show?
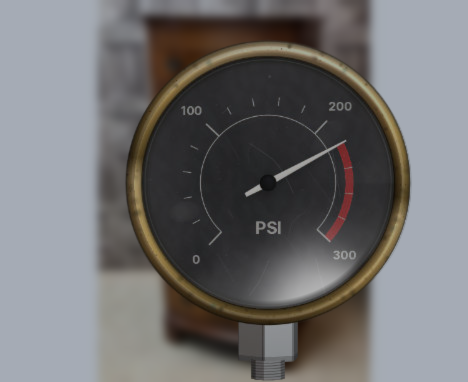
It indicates 220 psi
